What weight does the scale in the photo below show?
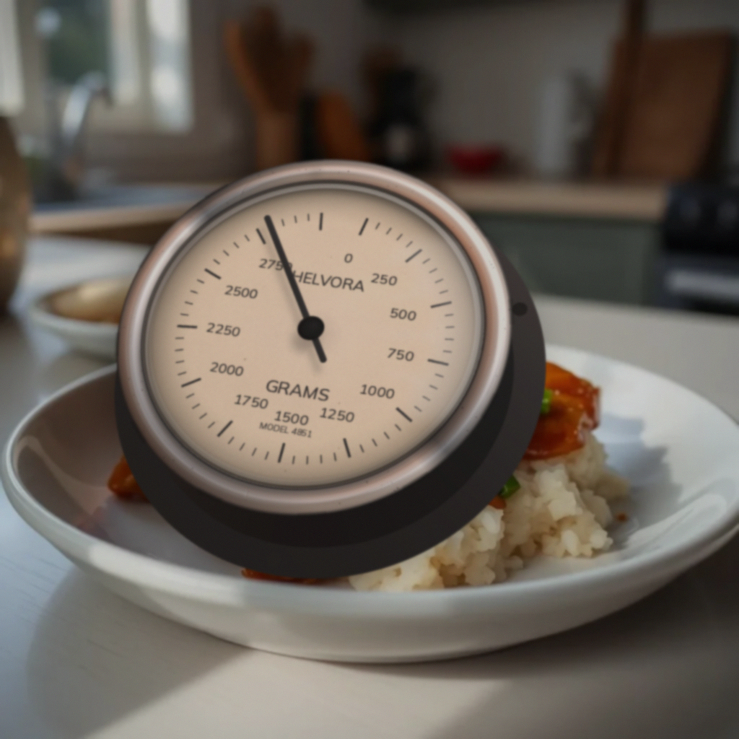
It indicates 2800 g
